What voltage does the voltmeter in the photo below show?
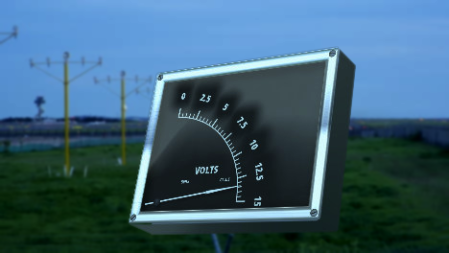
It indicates 13.5 V
